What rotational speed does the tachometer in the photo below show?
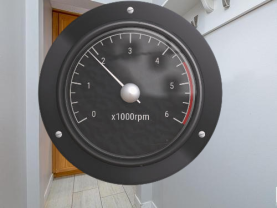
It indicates 1875 rpm
